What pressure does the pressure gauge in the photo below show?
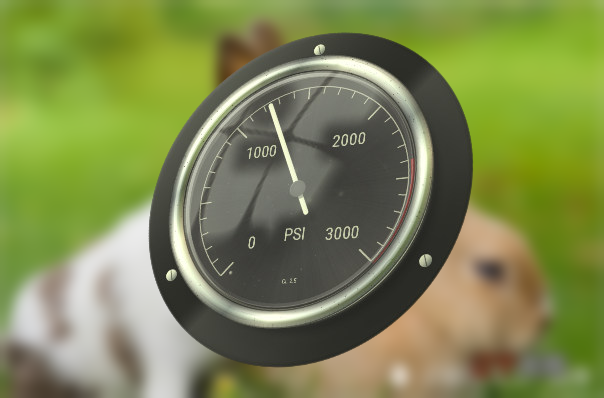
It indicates 1250 psi
